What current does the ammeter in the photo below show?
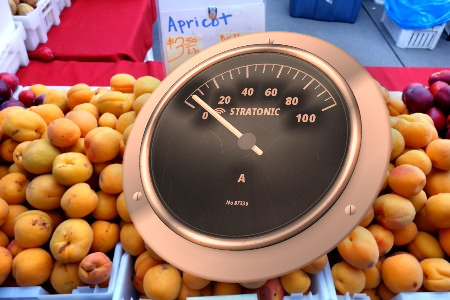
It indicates 5 A
